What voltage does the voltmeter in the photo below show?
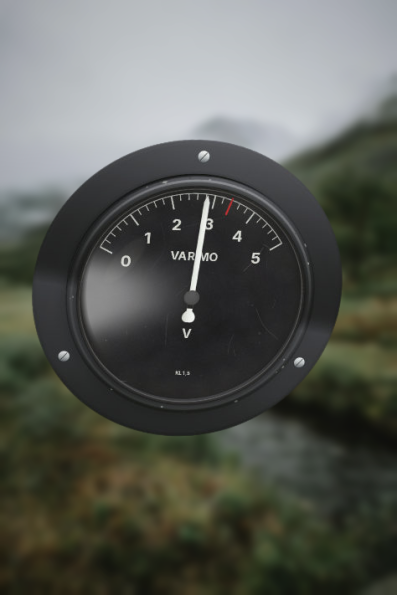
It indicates 2.8 V
